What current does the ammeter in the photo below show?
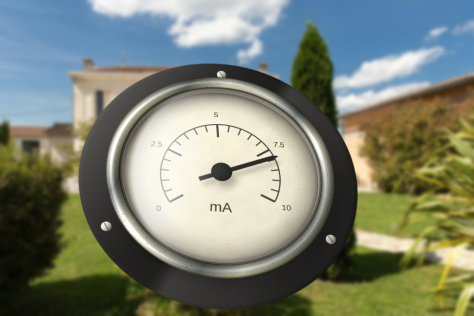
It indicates 8 mA
